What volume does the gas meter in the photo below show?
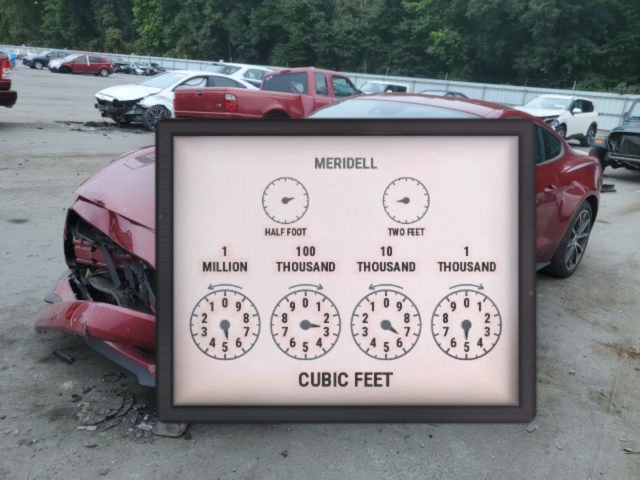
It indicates 526500 ft³
